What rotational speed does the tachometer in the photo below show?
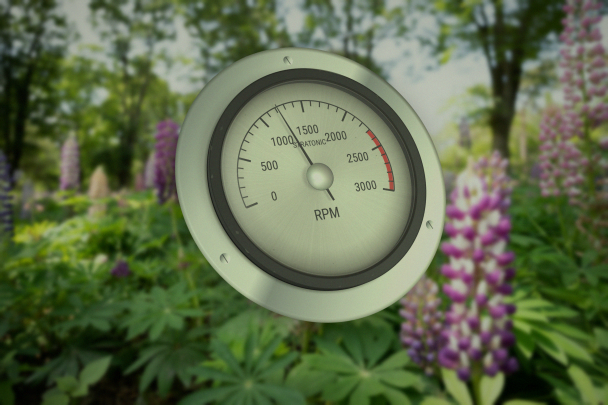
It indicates 1200 rpm
